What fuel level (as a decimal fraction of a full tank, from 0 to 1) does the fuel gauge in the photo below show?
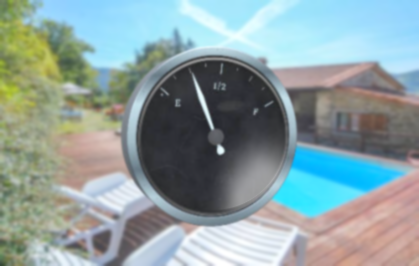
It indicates 0.25
